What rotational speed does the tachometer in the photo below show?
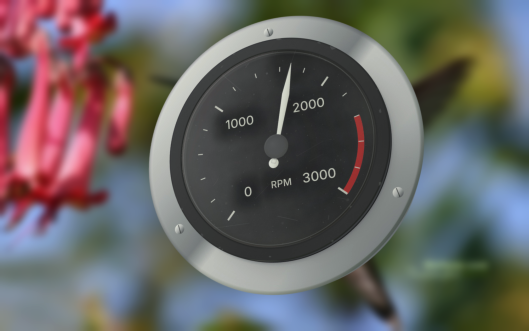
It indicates 1700 rpm
